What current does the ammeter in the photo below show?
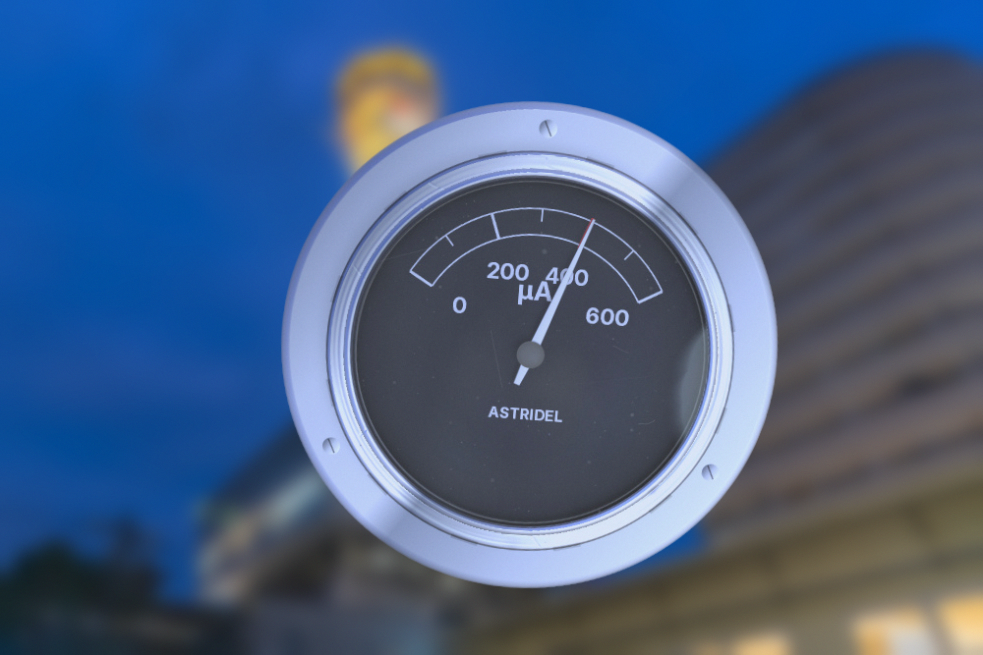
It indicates 400 µA
